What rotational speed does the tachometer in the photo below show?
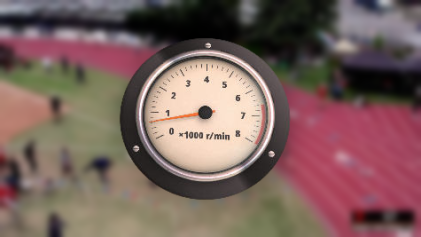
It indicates 600 rpm
